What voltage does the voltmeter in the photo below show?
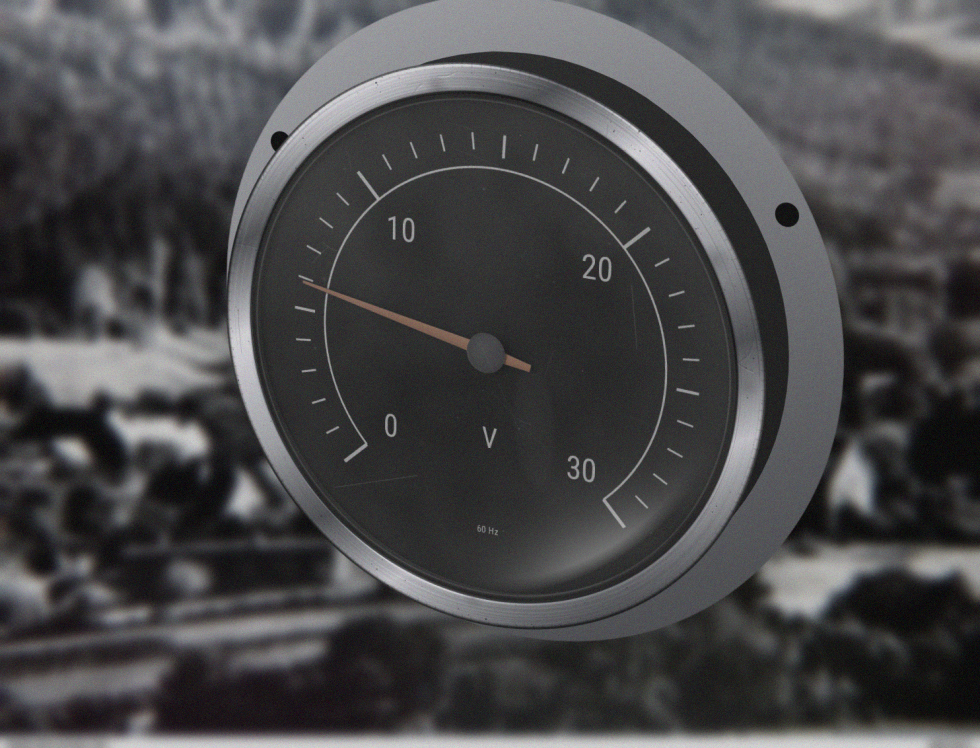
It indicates 6 V
